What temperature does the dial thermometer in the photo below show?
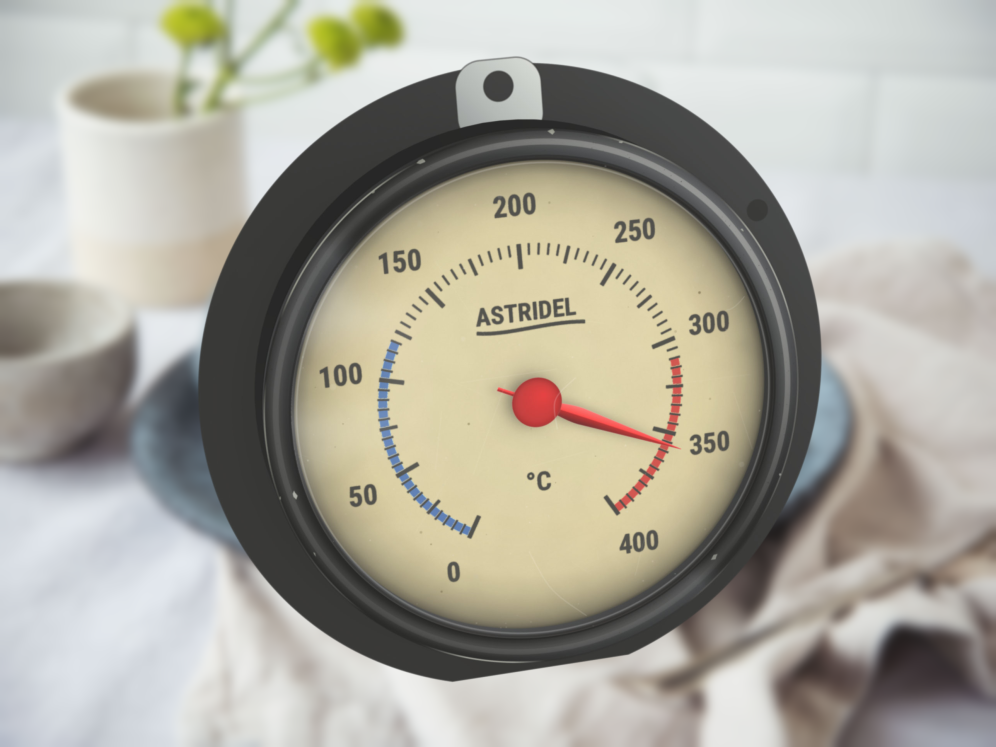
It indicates 355 °C
